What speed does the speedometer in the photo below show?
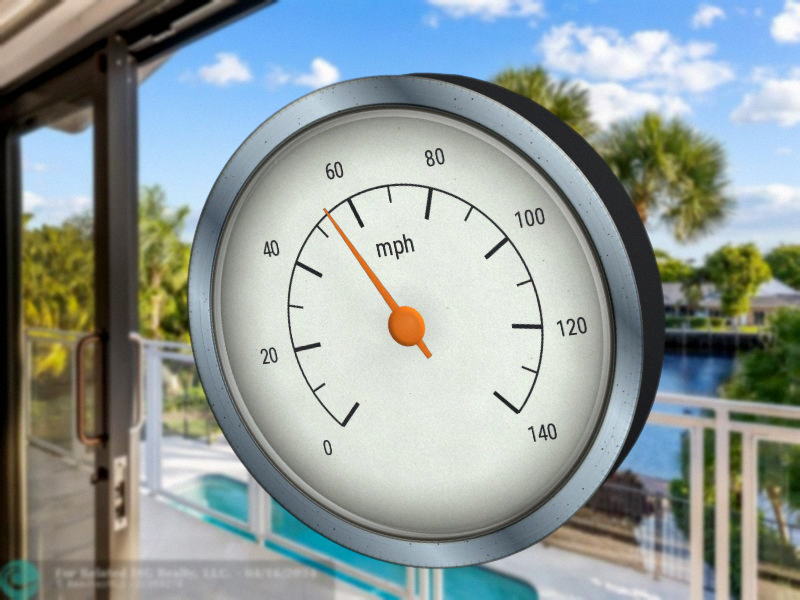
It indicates 55 mph
